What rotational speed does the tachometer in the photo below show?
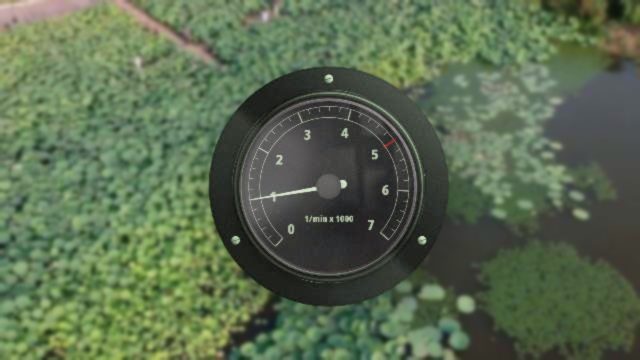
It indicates 1000 rpm
